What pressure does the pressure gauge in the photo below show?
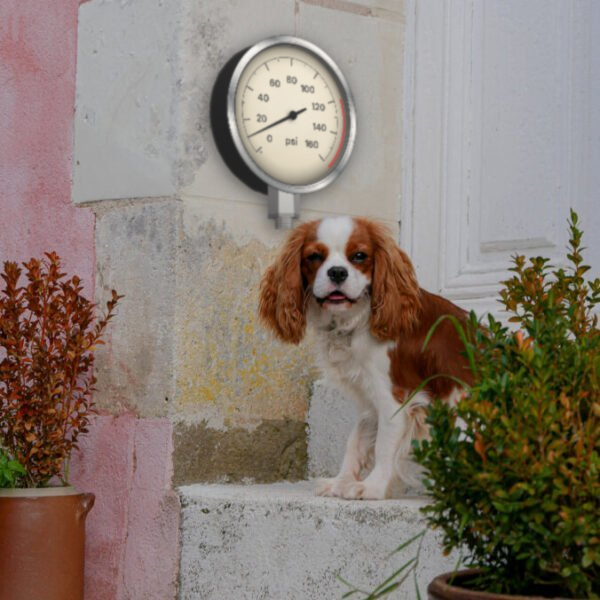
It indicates 10 psi
